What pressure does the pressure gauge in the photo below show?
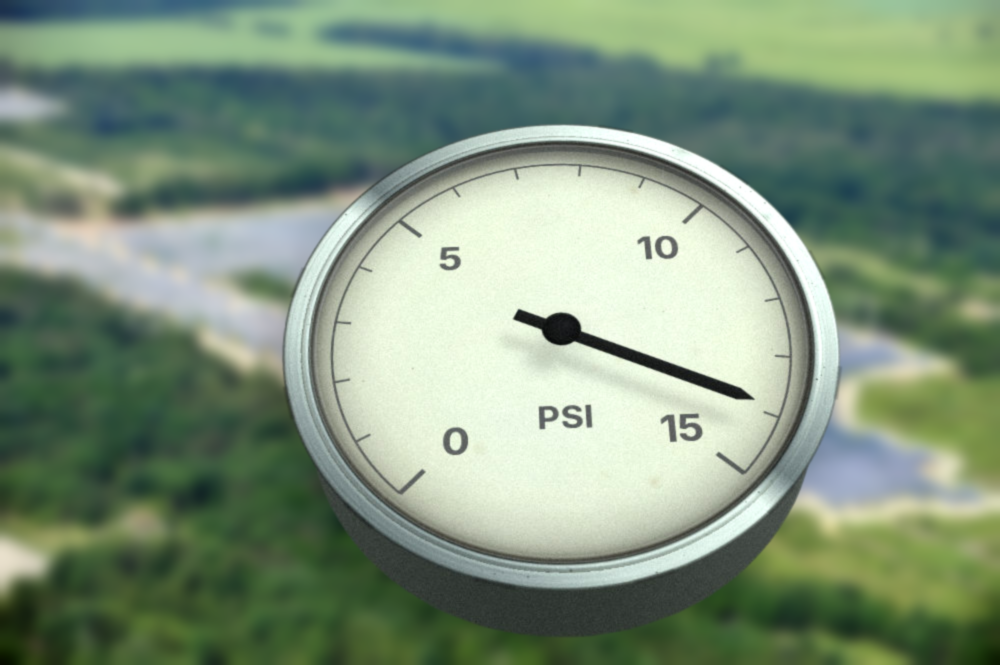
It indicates 14 psi
